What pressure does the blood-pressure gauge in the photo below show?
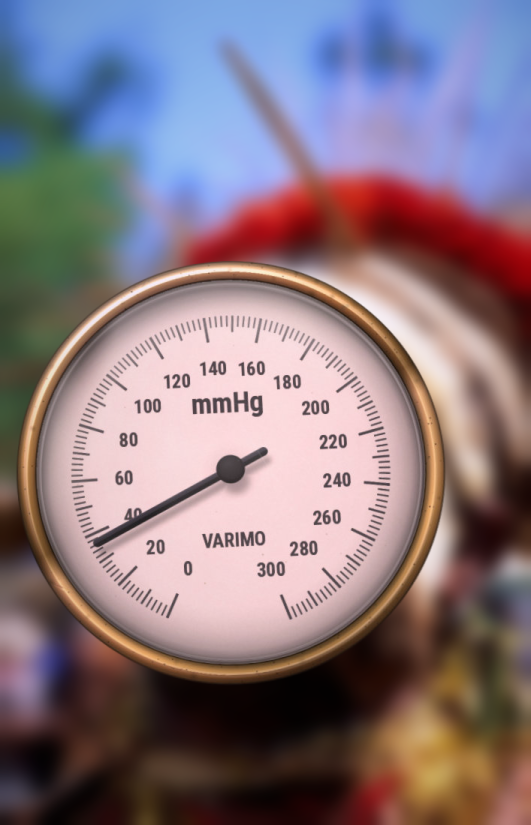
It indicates 36 mmHg
